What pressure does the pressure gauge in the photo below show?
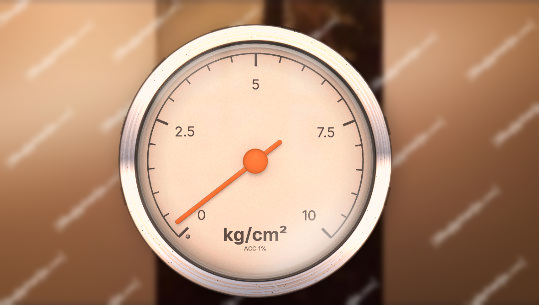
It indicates 0.25 kg/cm²
